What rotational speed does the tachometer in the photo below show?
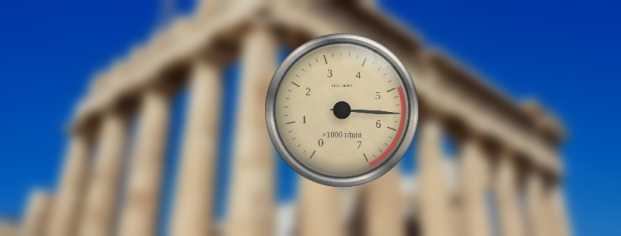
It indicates 5600 rpm
